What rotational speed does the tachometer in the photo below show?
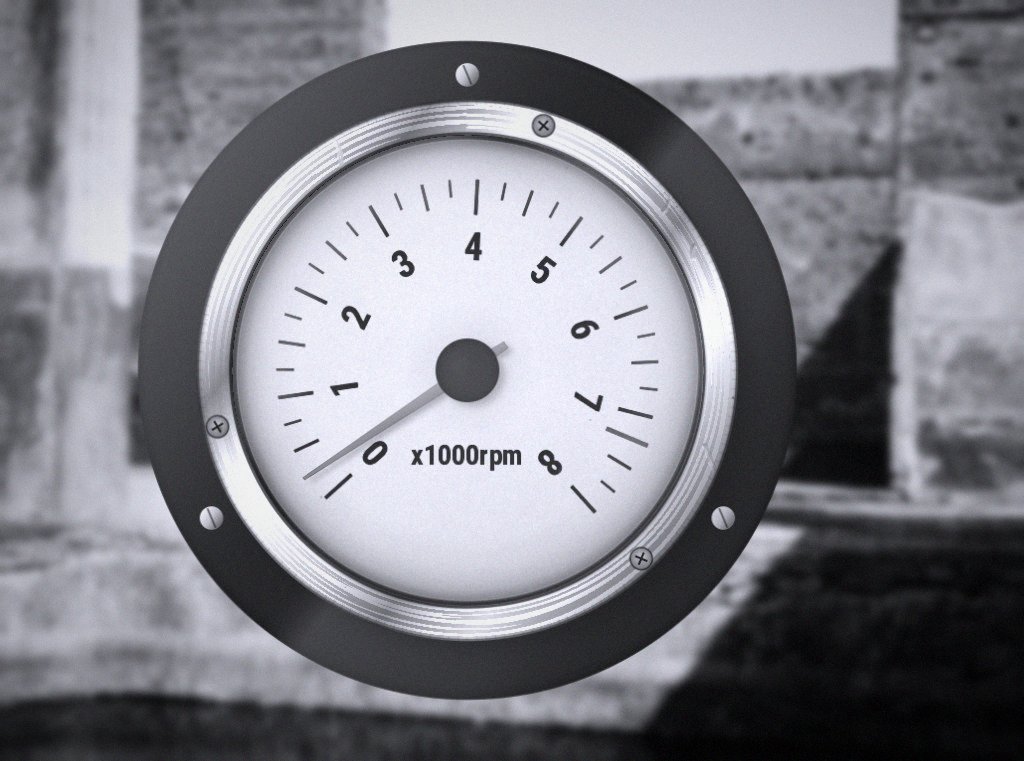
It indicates 250 rpm
